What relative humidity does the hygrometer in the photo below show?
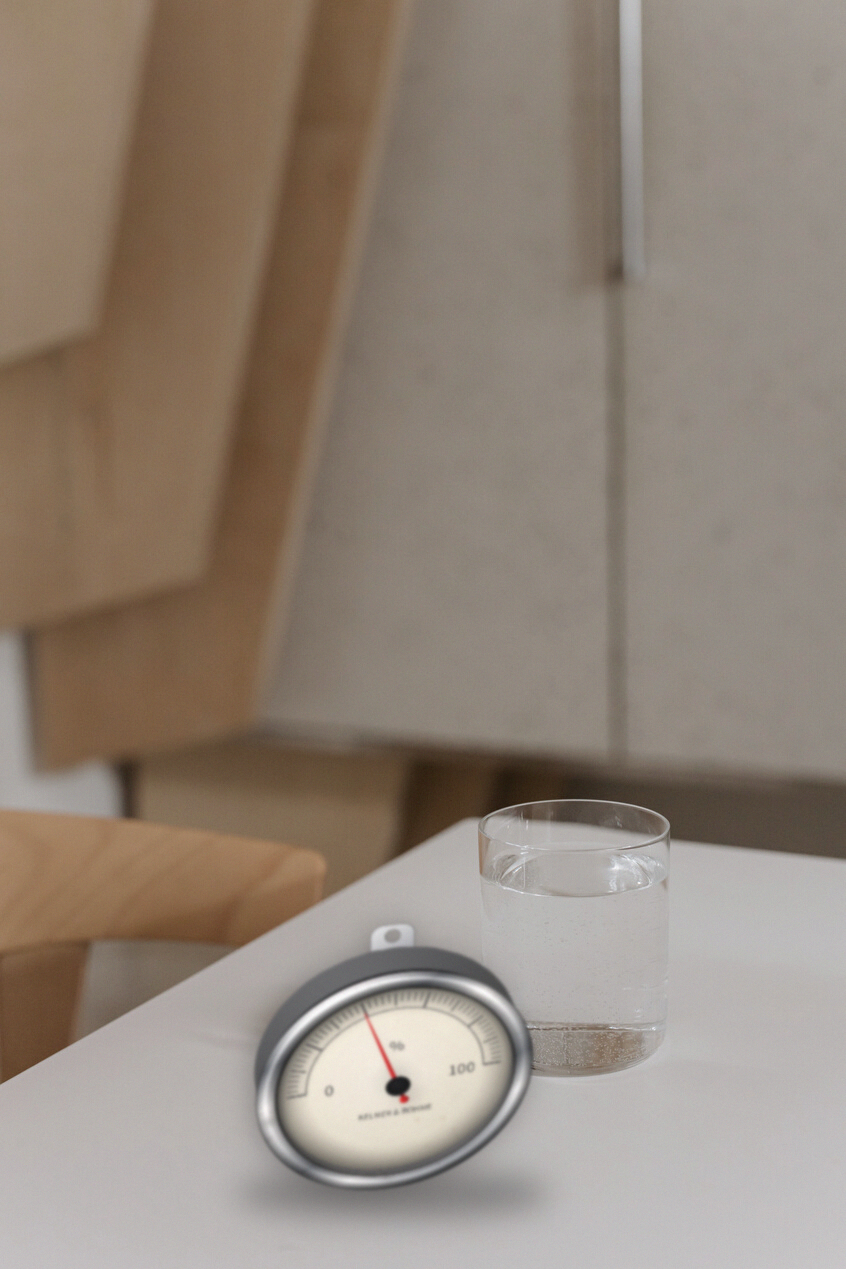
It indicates 40 %
